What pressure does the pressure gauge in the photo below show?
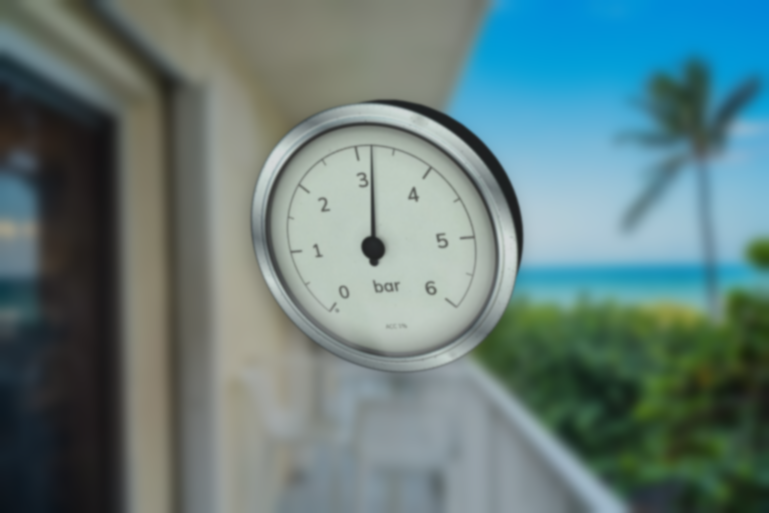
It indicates 3.25 bar
